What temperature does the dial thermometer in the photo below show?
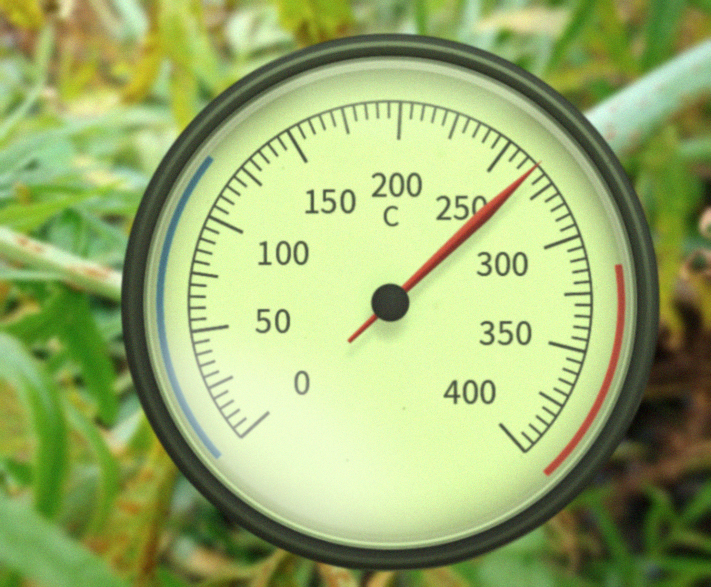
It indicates 265 °C
